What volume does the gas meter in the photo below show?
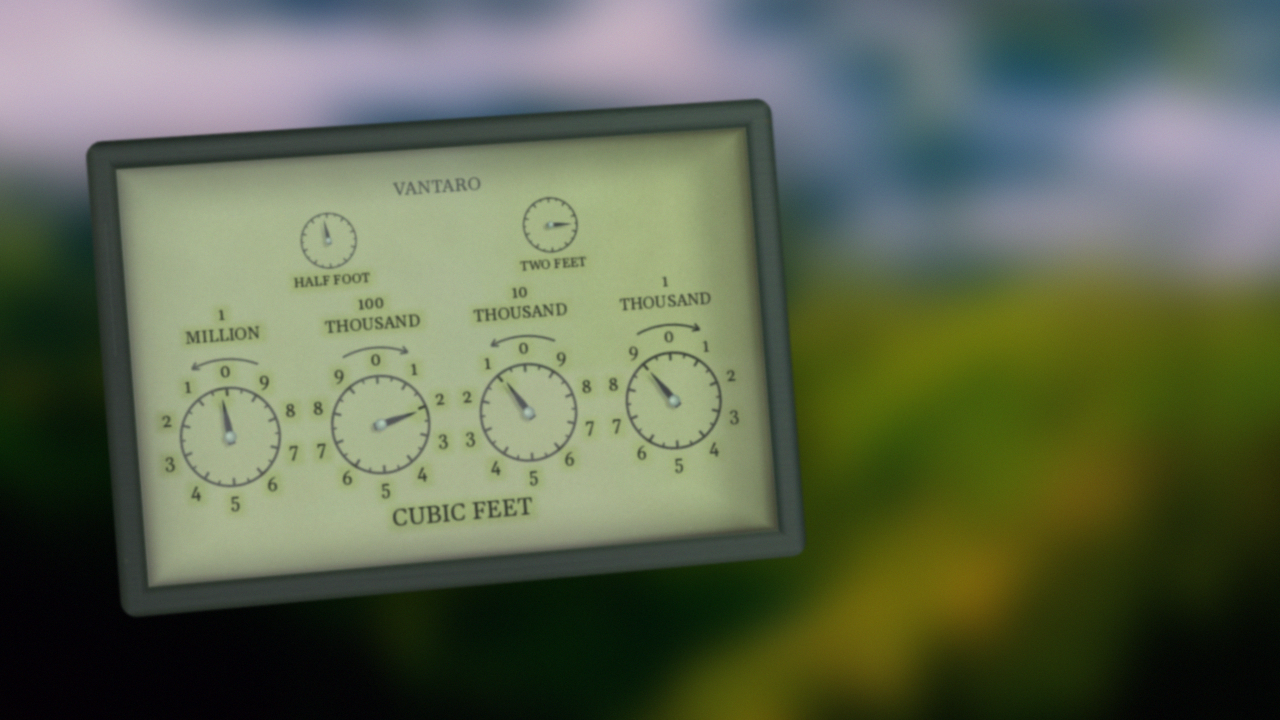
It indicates 20900 ft³
